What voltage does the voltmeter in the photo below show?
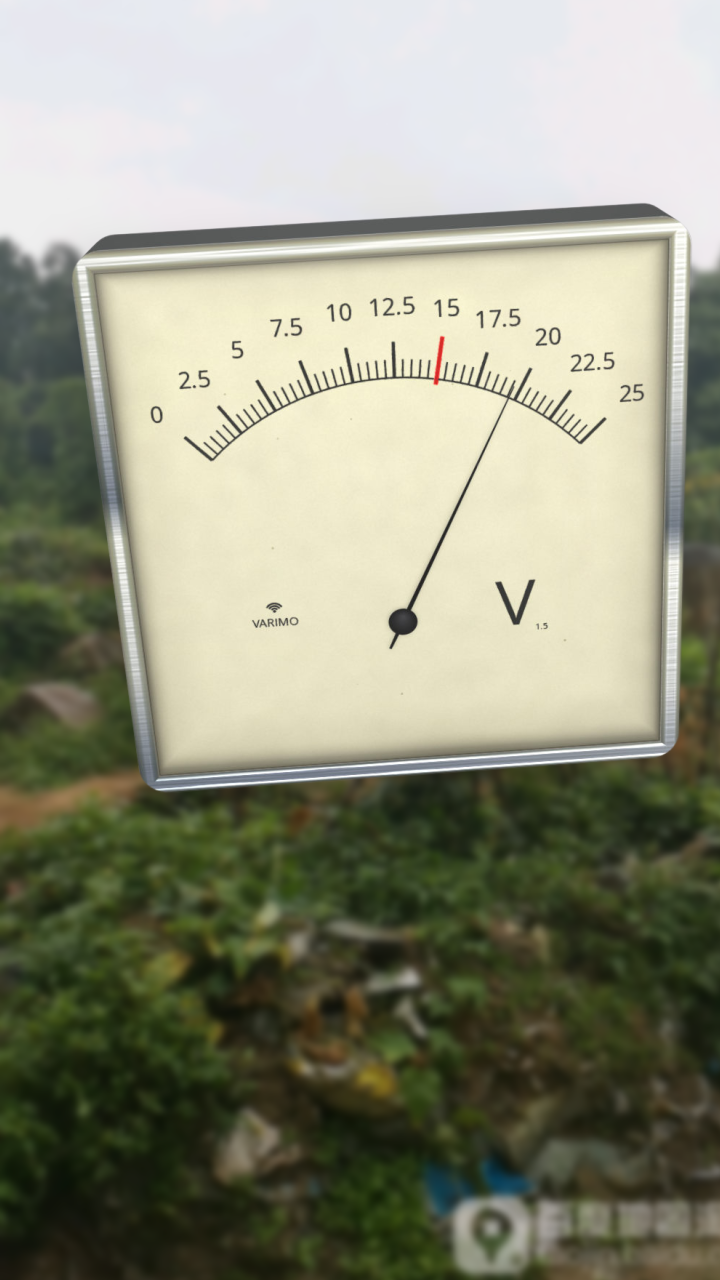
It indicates 19.5 V
